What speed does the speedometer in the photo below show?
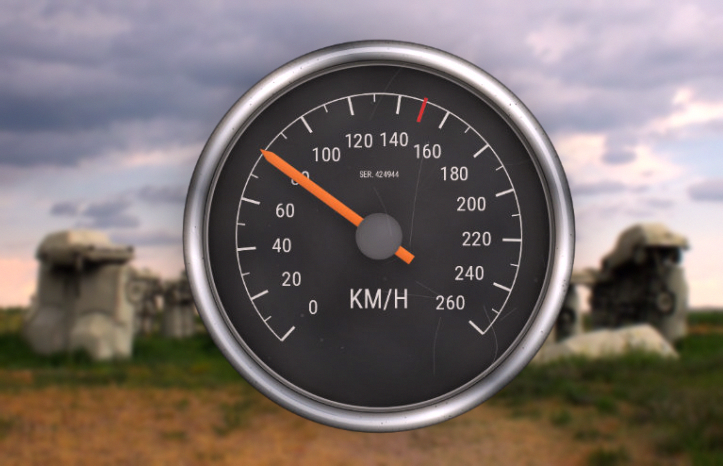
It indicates 80 km/h
